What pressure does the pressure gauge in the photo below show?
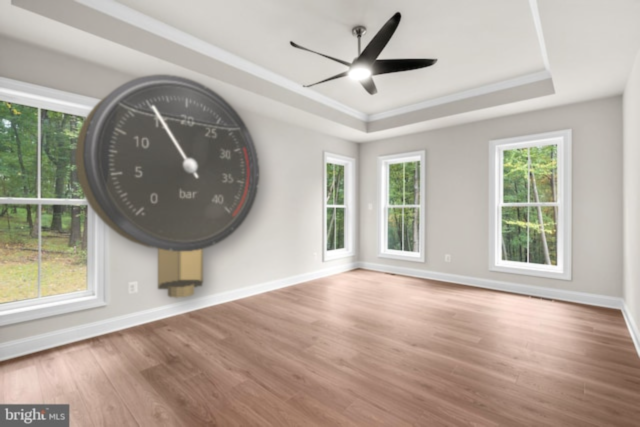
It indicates 15 bar
